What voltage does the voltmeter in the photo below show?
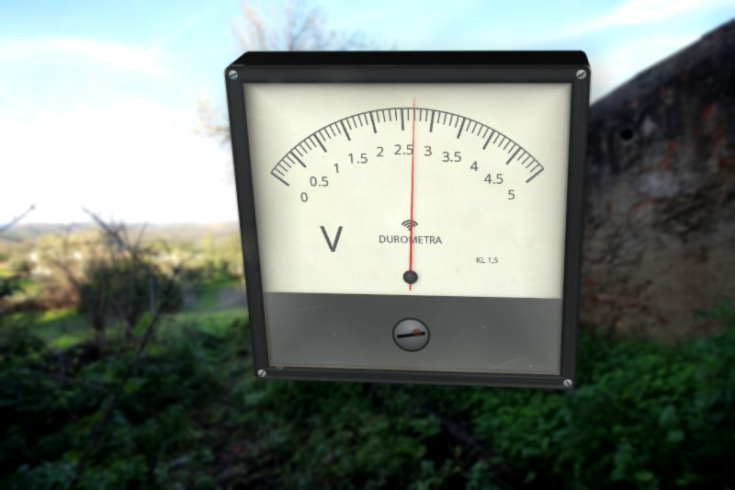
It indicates 2.7 V
